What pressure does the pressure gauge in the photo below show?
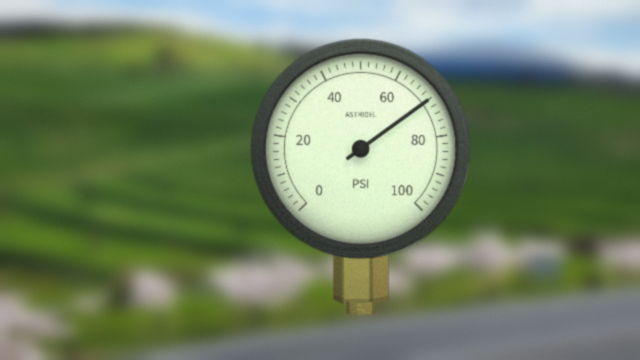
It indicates 70 psi
